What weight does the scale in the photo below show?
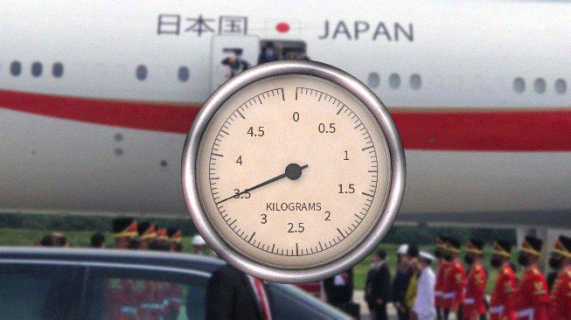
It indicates 3.5 kg
